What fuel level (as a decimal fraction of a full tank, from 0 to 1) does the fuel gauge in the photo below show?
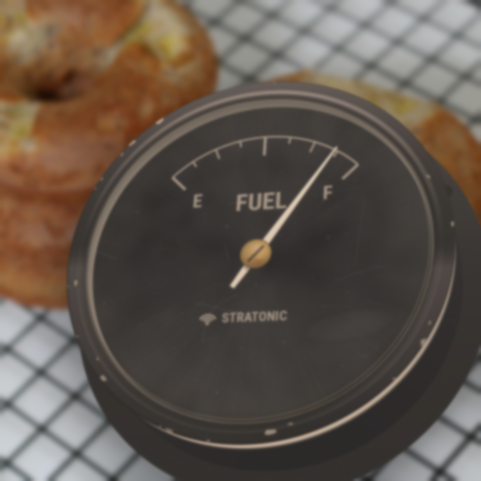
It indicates 0.875
